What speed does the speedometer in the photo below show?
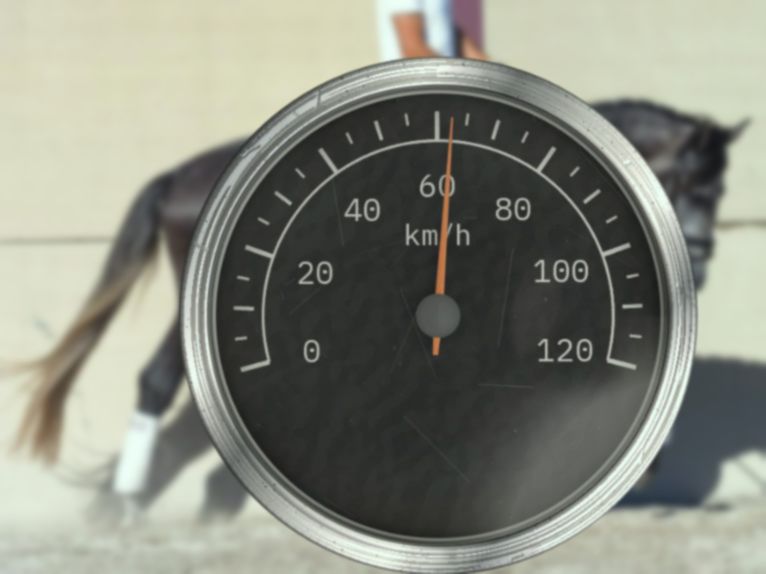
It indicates 62.5 km/h
